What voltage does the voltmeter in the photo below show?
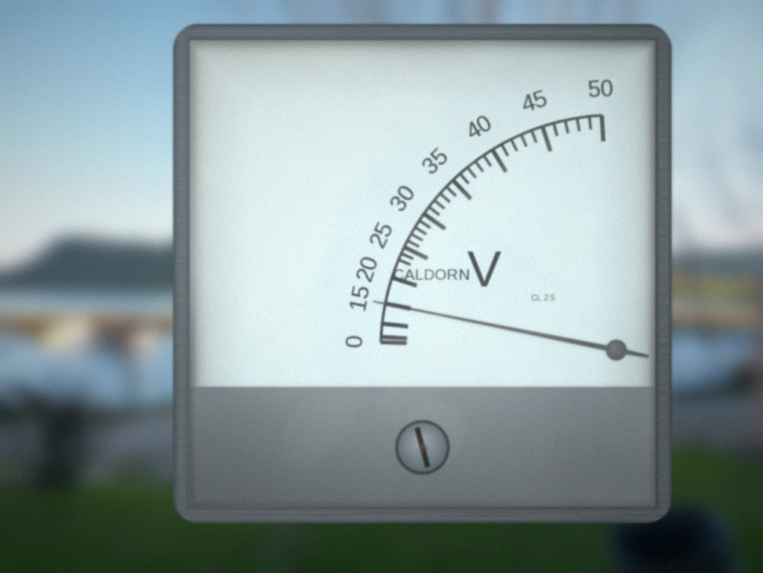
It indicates 15 V
